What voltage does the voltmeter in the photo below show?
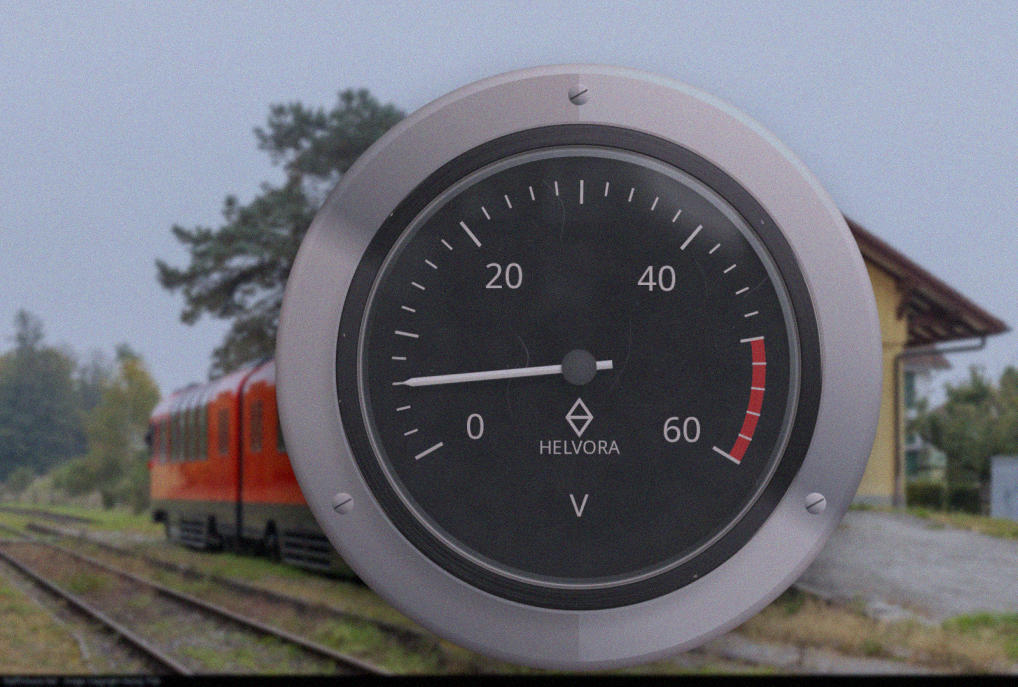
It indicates 6 V
